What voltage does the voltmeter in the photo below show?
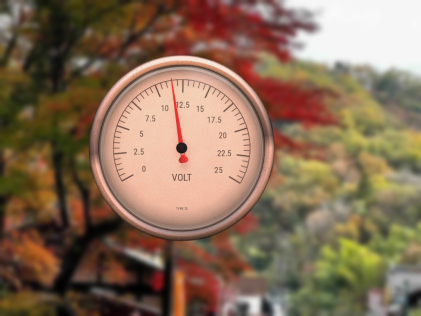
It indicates 11.5 V
